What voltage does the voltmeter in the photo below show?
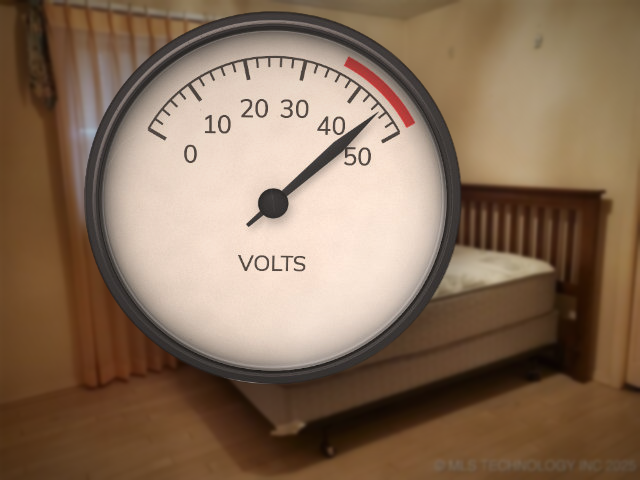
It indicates 45 V
